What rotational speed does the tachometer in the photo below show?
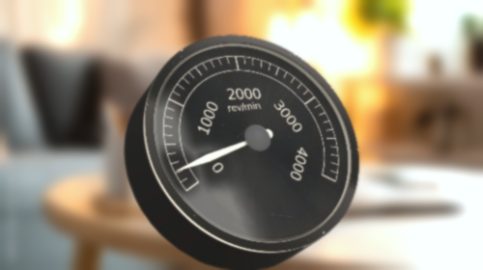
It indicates 200 rpm
